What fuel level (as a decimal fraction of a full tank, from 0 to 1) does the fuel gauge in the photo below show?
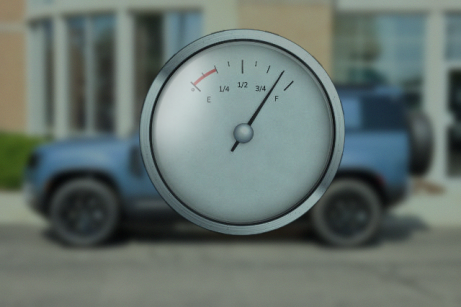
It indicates 0.875
